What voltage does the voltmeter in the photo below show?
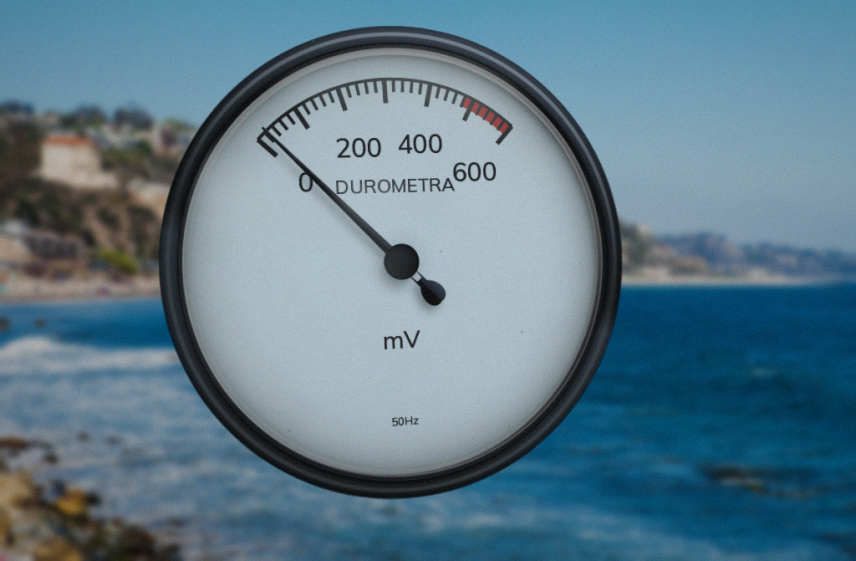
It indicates 20 mV
